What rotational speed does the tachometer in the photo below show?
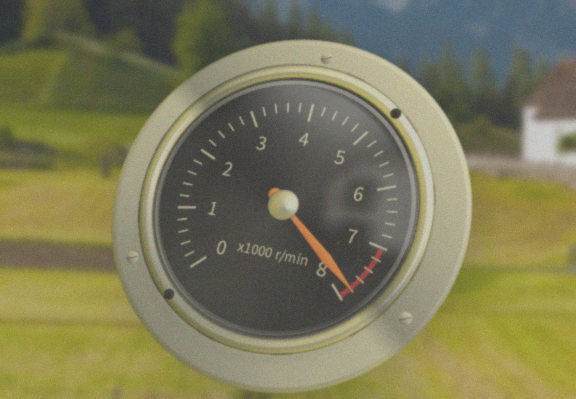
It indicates 7800 rpm
